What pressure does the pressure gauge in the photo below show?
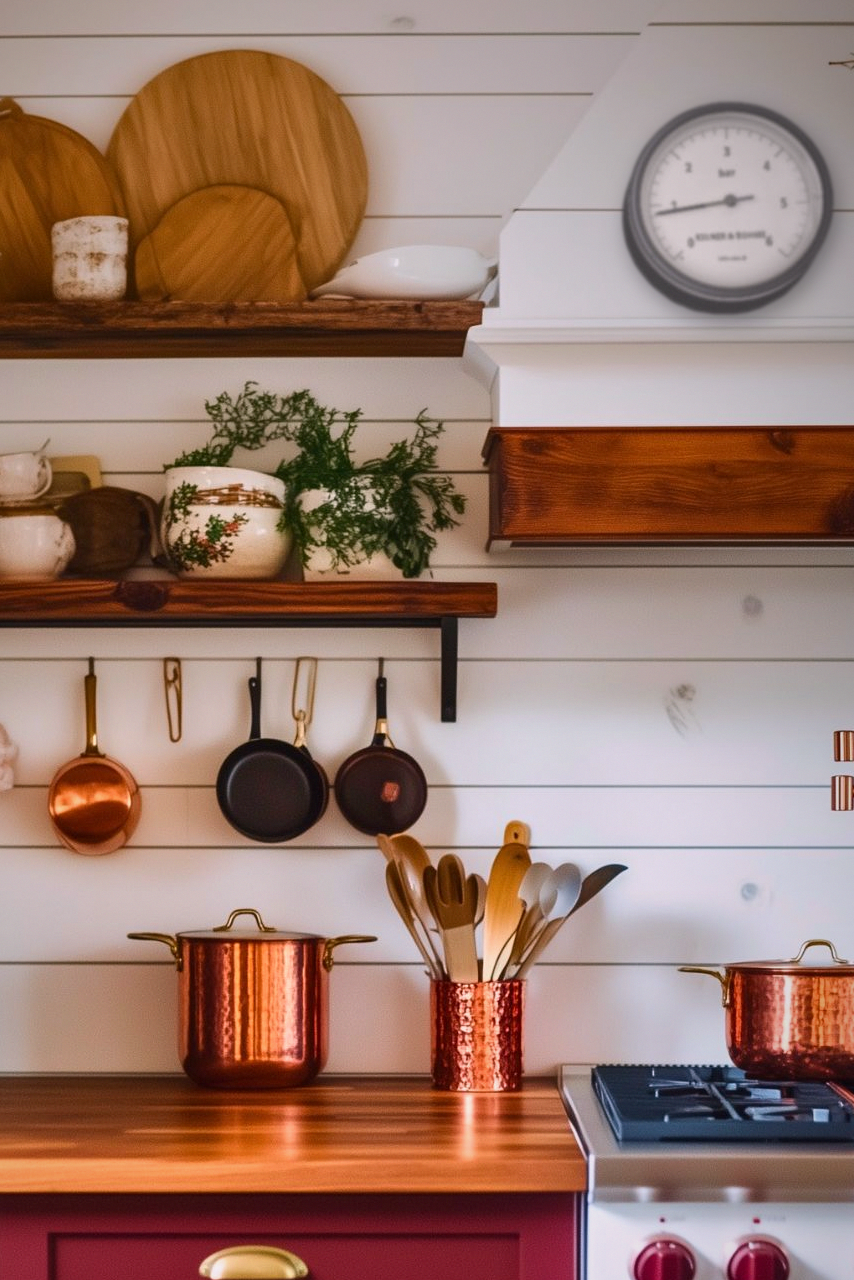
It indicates 0.8 bar
